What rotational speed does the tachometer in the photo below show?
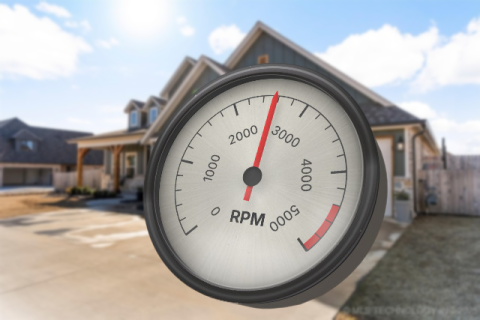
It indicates 2600 rpm
